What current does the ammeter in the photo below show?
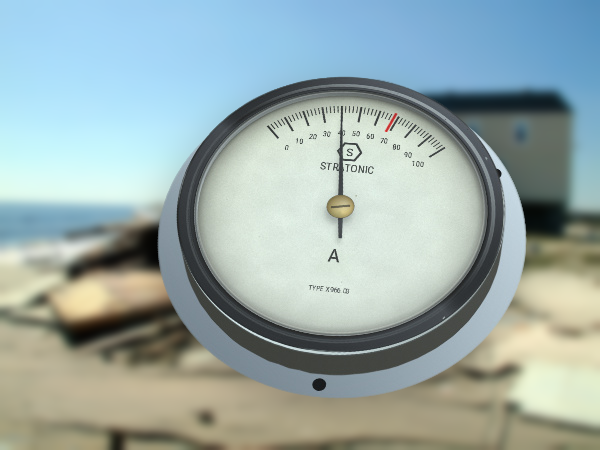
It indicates 40 A
